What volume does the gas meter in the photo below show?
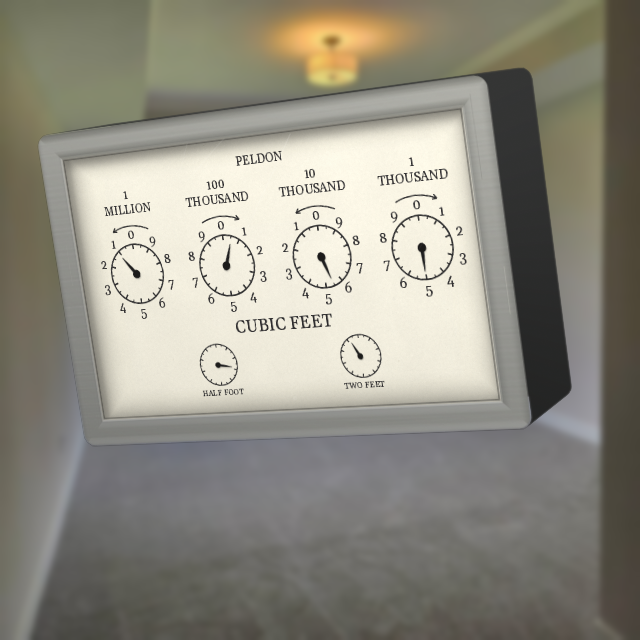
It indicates 105500 ft³
